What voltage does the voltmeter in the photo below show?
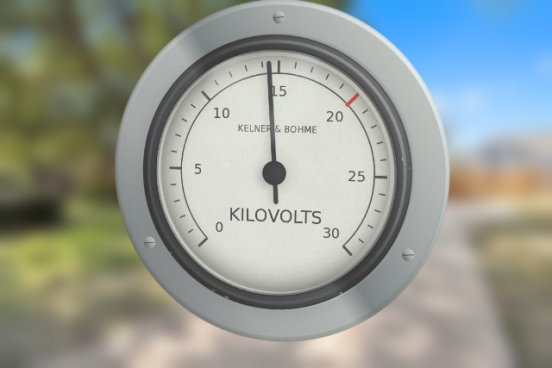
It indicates 14.5 kV
